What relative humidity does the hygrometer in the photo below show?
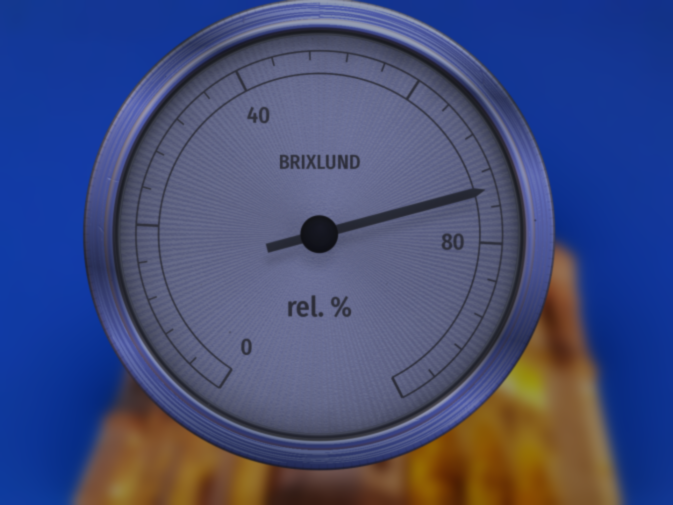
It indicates 74 %
